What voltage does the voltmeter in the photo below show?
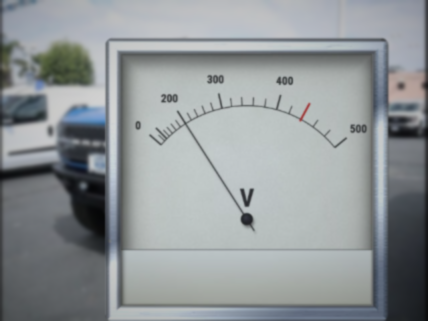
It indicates 200 V
